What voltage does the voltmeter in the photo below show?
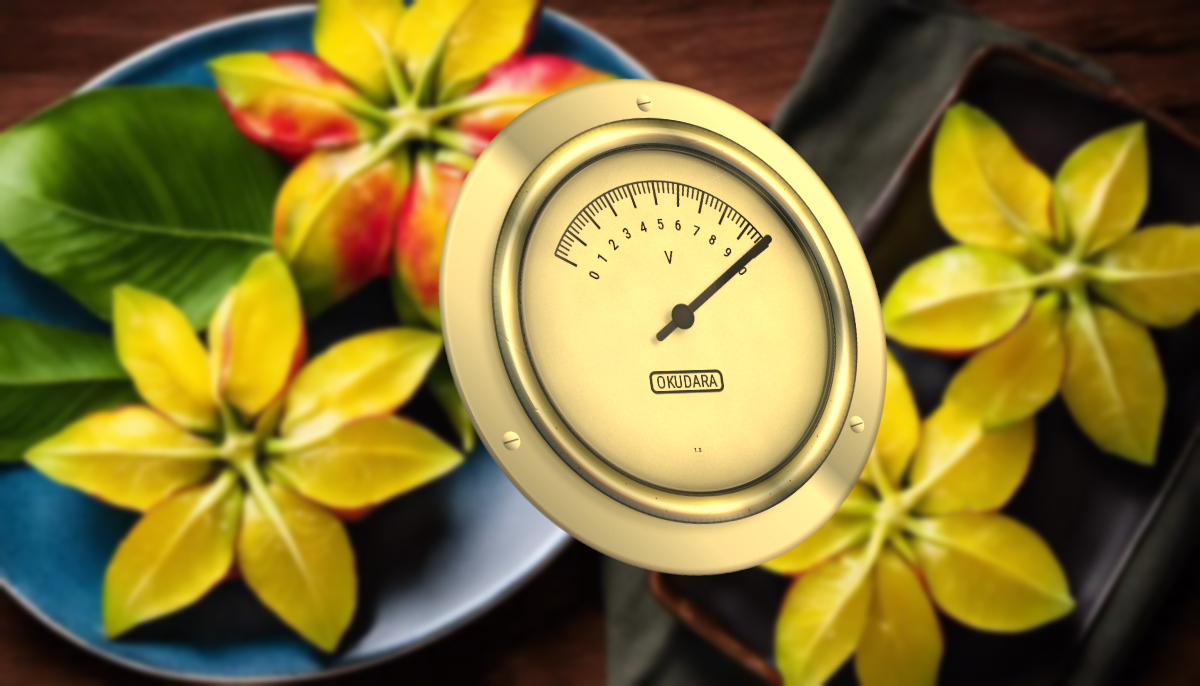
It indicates 9.8 V
